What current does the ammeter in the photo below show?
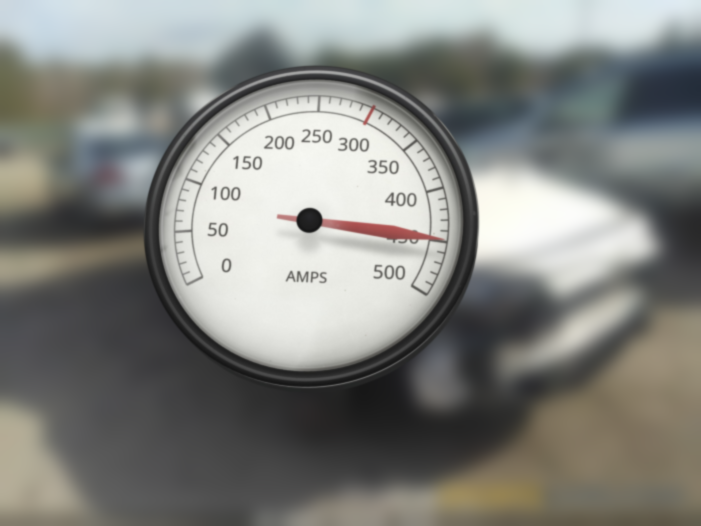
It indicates 450 A
